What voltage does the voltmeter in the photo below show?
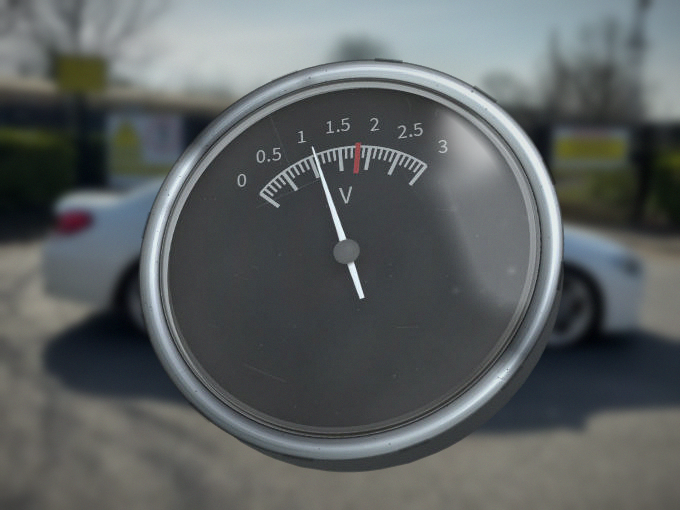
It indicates 1.1 V
